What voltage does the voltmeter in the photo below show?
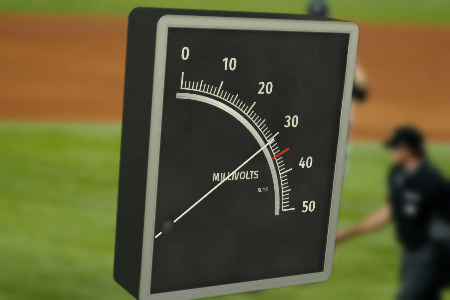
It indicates 30 mV
